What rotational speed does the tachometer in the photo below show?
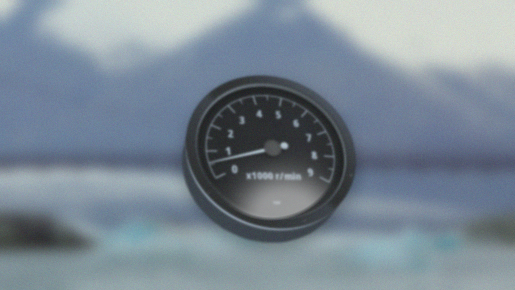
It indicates 500 rpm
